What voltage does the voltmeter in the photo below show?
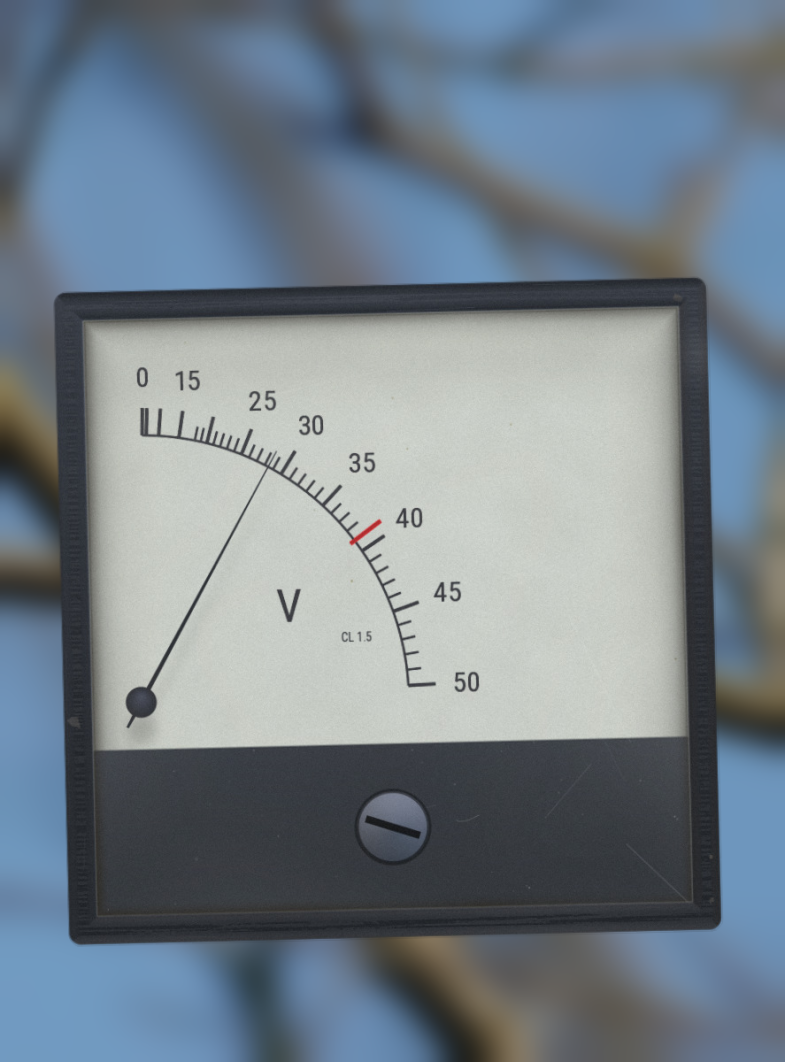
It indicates 28.5 V
